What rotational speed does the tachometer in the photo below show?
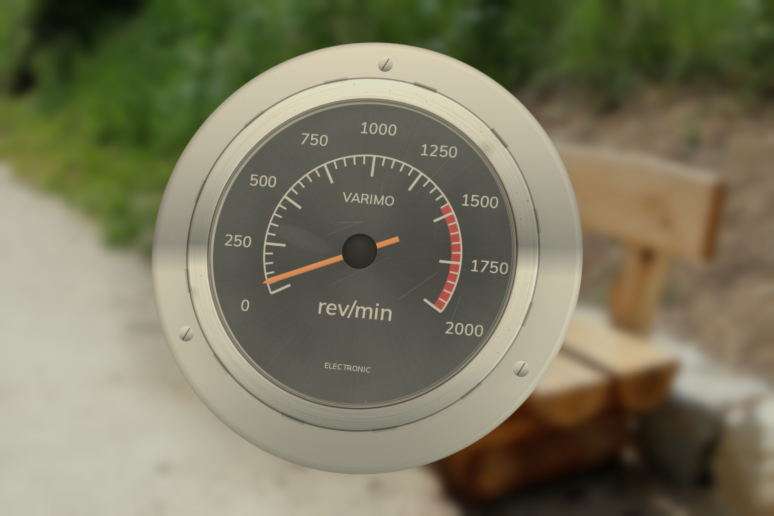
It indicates 50 rpm
